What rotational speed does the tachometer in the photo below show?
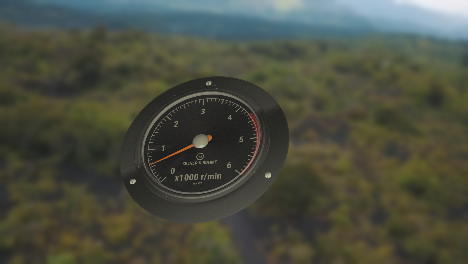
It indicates 500 rpm
